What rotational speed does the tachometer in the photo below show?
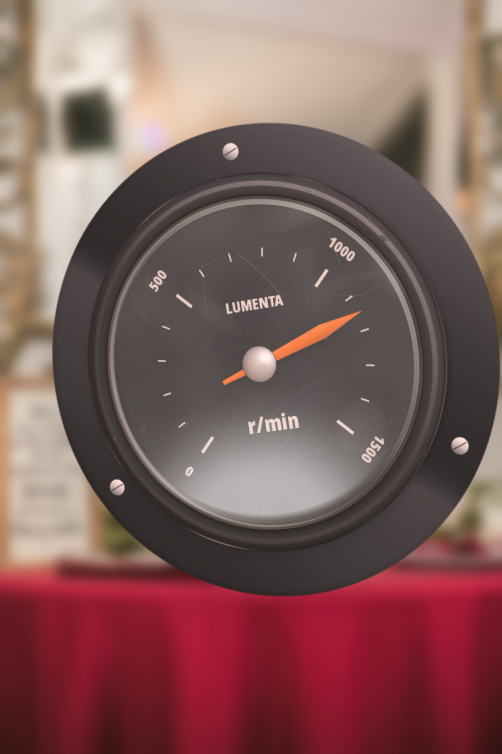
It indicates 1150 rpm
